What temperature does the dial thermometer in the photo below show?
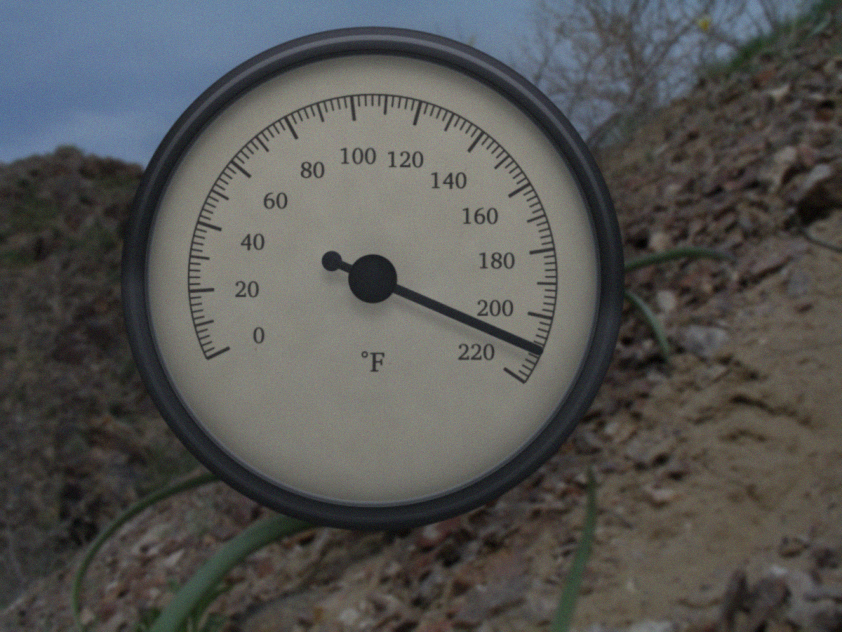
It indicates 210 °F
